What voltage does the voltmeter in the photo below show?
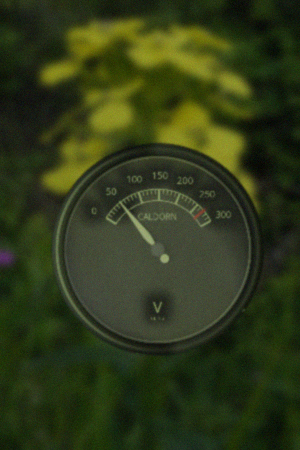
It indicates 50 V
